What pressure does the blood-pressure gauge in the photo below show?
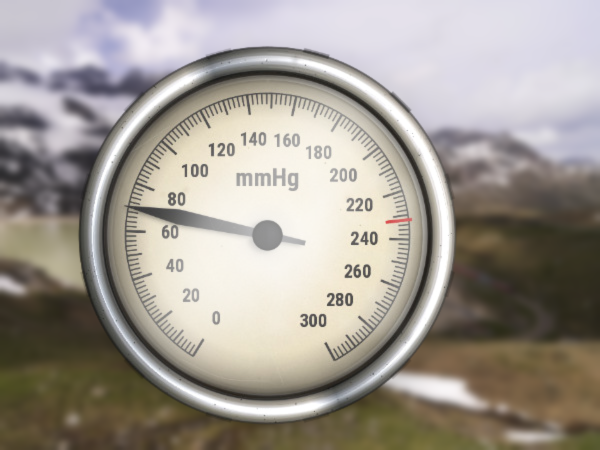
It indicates 70 mmHg
